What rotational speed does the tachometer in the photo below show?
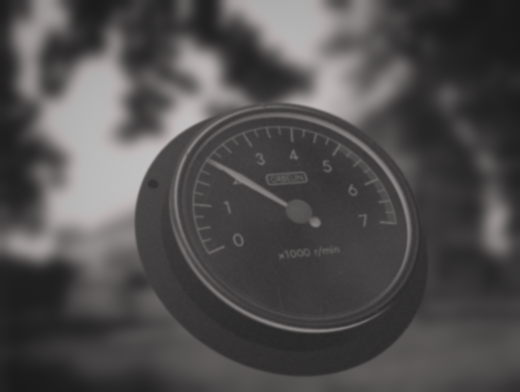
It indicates 2000 rpm
